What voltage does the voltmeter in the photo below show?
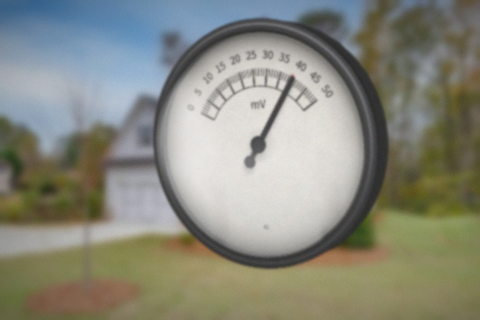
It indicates 40 mV
